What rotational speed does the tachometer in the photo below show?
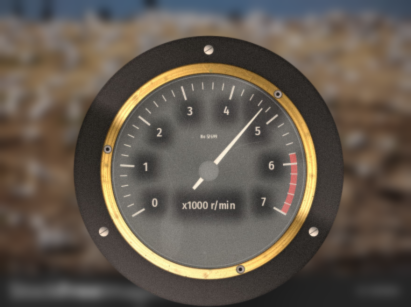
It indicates 4700 rpm
